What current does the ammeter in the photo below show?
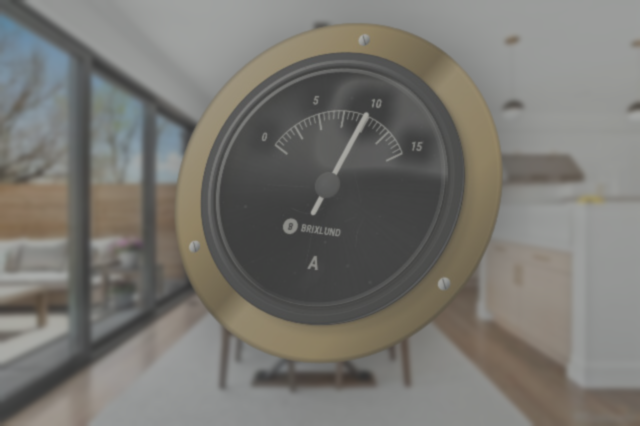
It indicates 10 A
